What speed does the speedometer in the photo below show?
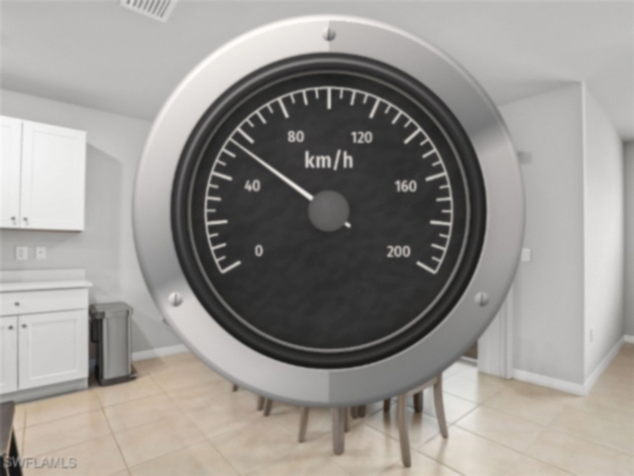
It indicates 55 km/h
